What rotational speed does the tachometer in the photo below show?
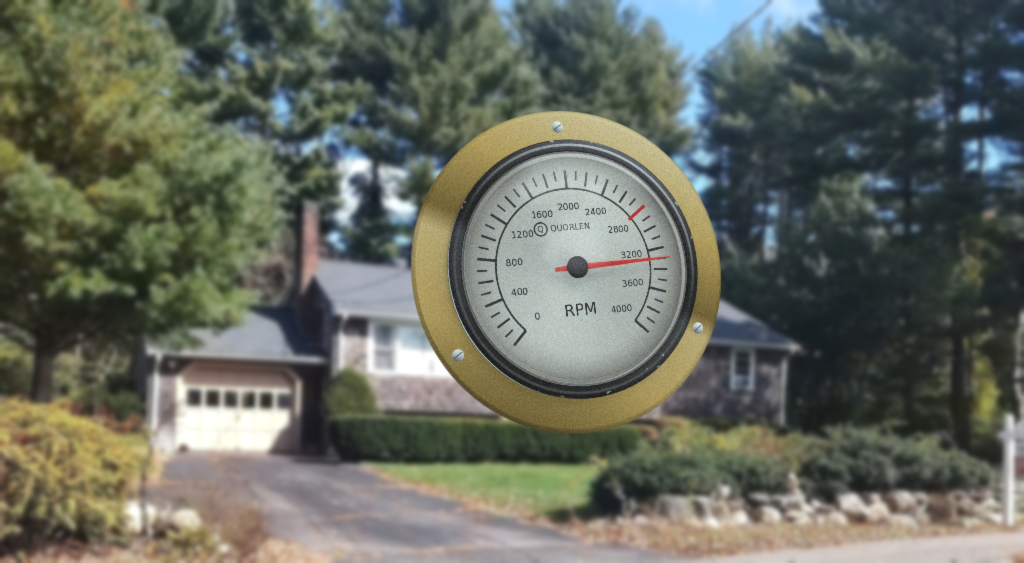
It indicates 3300 rpm
